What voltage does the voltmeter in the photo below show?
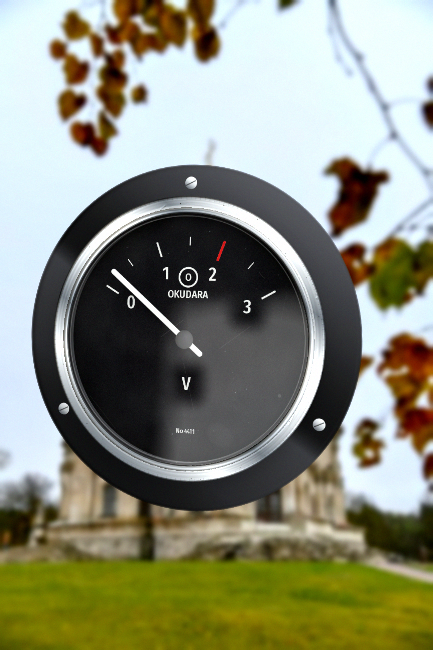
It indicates 0.25 V
